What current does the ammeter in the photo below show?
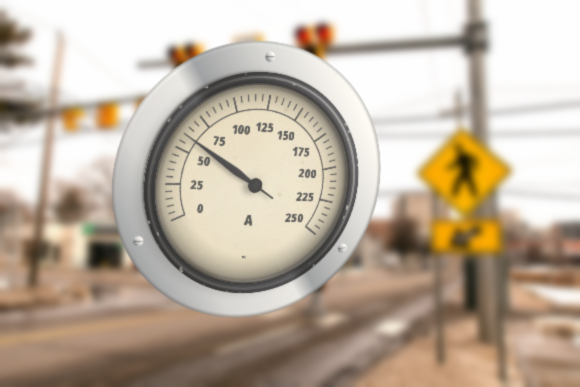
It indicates 60 A
